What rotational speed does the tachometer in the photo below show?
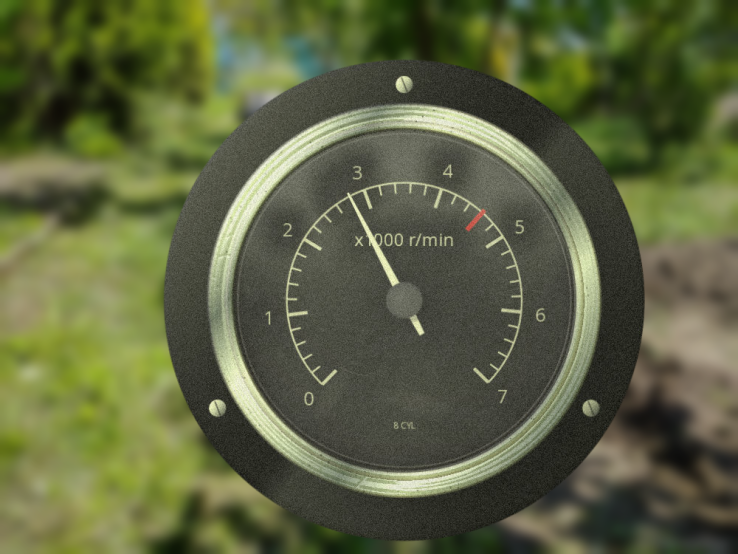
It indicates 2800 rpm
